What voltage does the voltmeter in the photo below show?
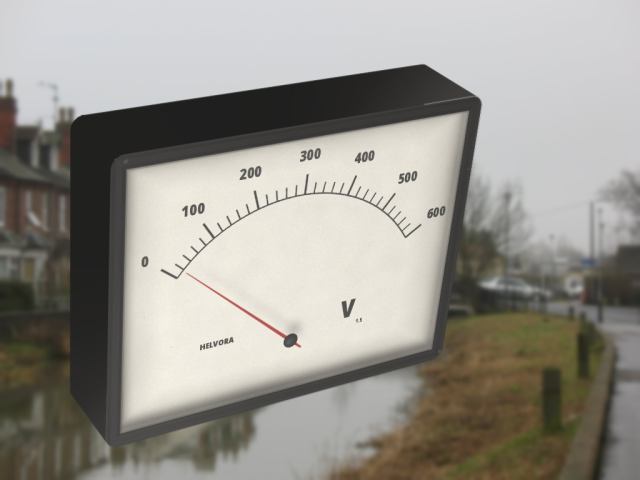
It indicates 20 V
